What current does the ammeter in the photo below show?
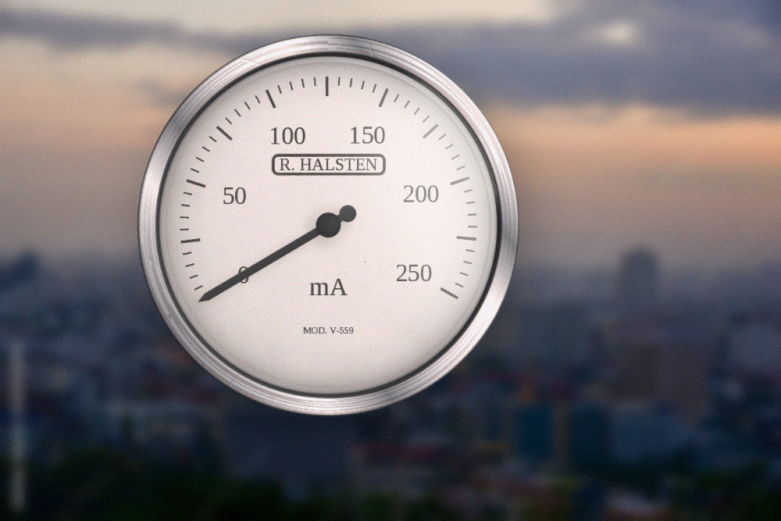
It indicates 0 mA
